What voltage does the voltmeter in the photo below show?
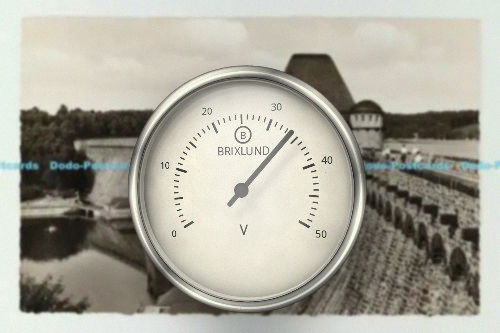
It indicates 34 V
